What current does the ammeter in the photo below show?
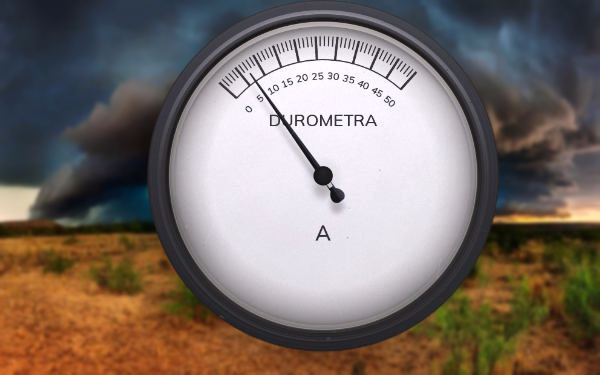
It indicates 7 A
